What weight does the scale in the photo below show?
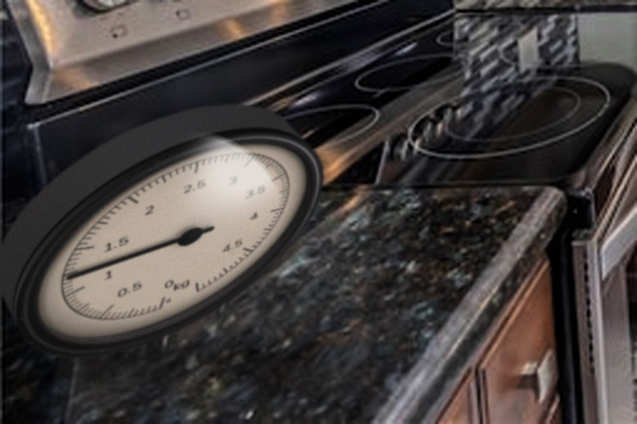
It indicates 1.25 kg
